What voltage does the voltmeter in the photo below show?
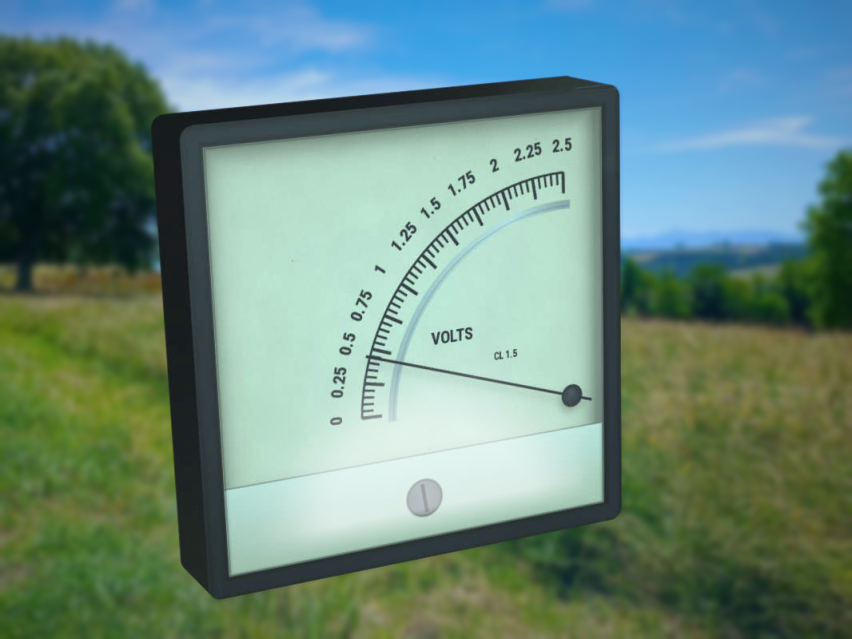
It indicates 0.45 V
